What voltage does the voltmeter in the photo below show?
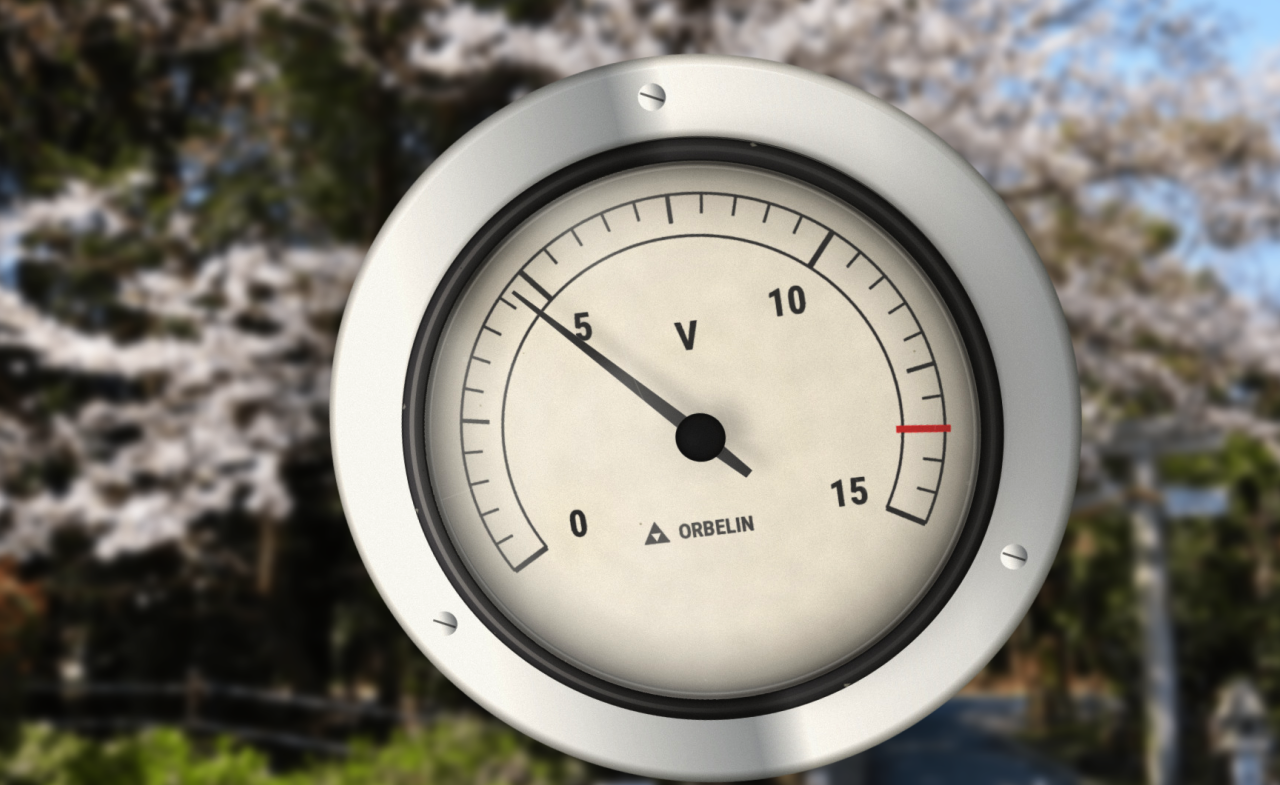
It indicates 4.75 V
